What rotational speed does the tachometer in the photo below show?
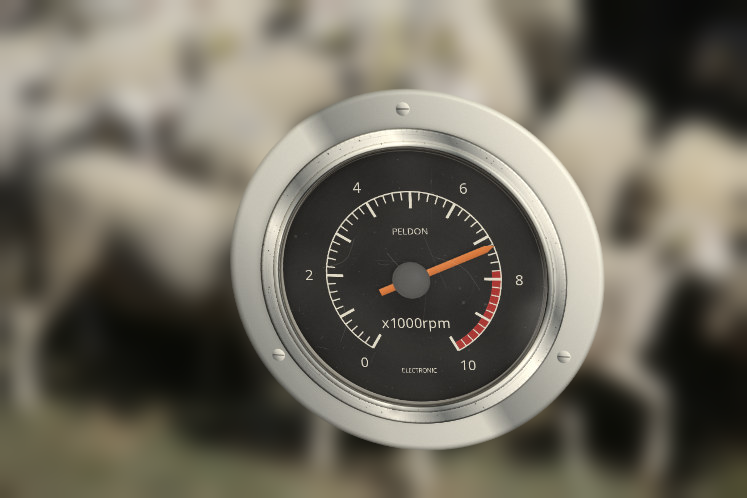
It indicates 7200 rpm
